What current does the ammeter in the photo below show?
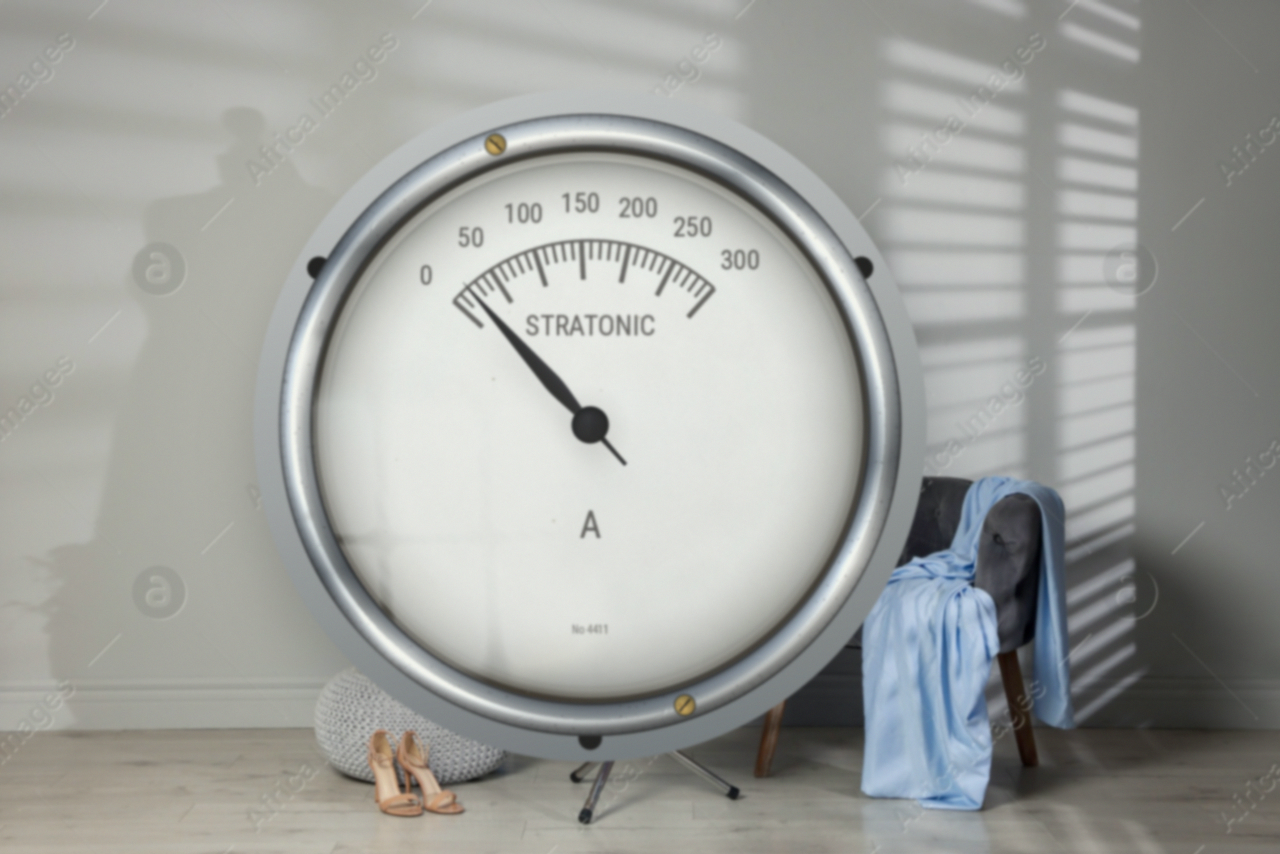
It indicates 20 A
